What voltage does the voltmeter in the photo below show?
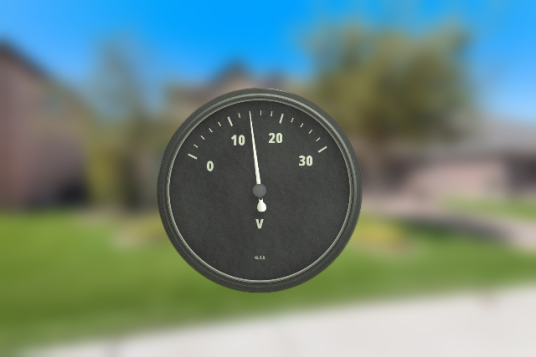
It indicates 14 V
